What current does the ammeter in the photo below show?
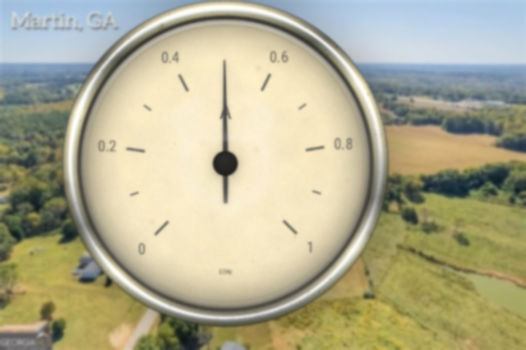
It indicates 0.5 A
